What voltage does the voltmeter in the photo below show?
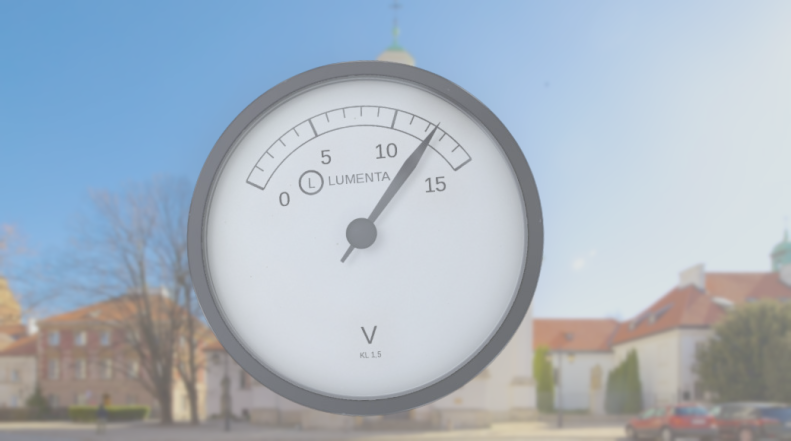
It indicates 12.5 V
